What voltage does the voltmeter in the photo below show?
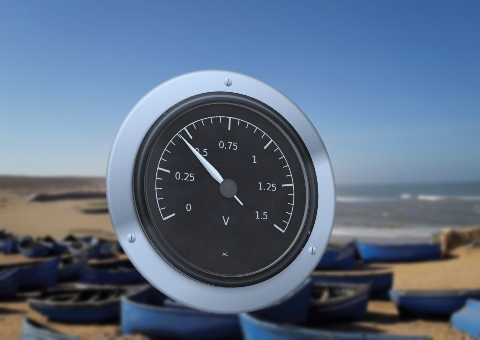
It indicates 0.45 V
